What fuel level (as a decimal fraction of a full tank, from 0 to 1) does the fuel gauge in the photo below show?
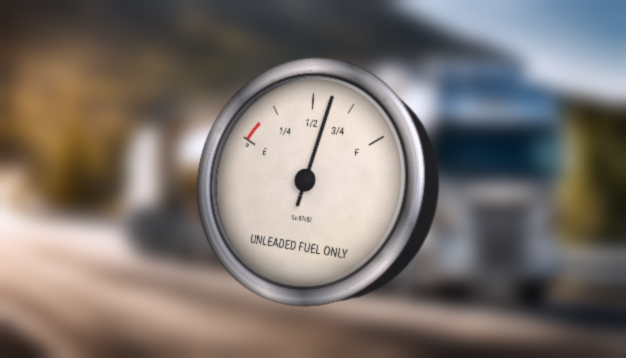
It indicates 0.625
